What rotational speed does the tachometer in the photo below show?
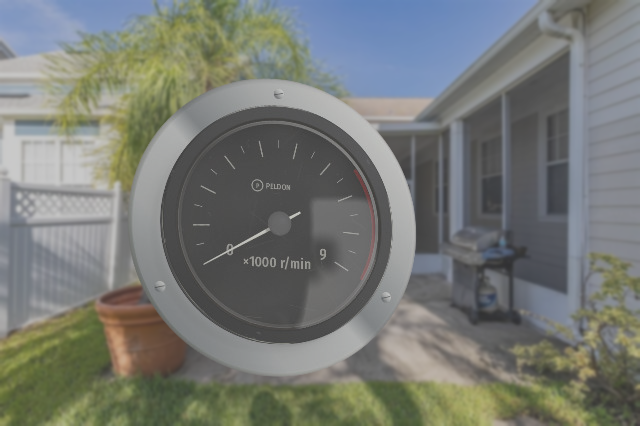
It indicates 0 rpm
